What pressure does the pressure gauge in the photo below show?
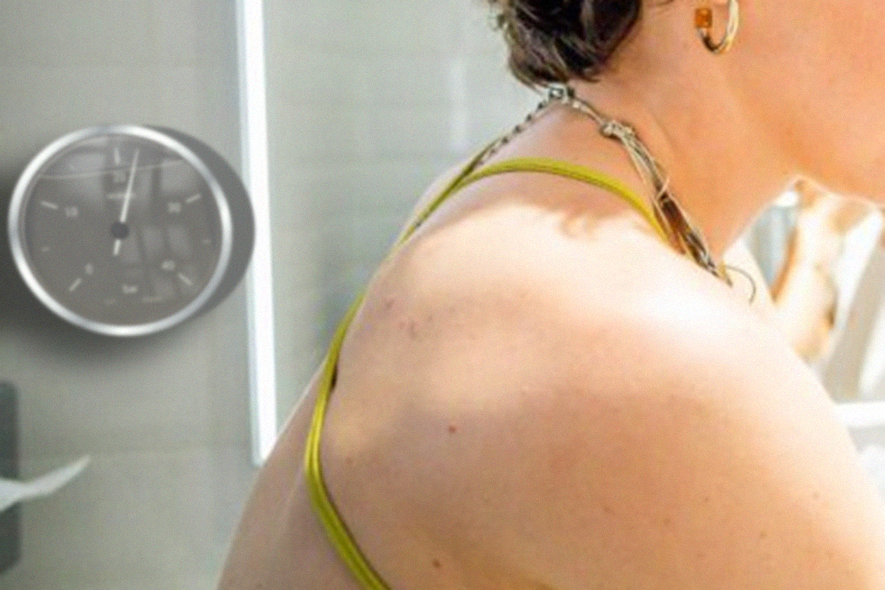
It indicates 22.5 bar
